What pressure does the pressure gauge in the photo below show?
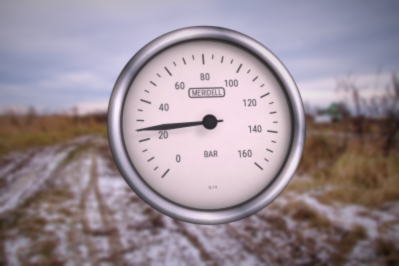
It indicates 25 bar
